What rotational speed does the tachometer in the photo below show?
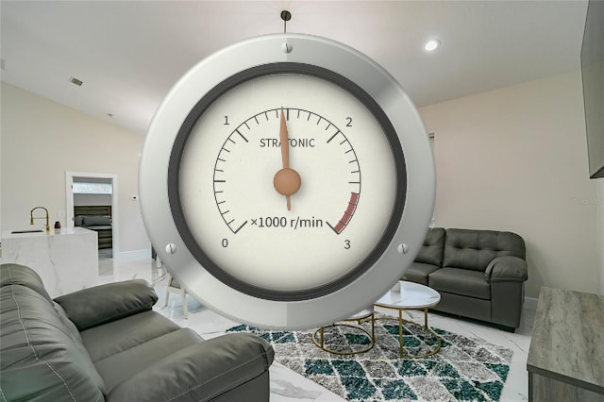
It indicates 1450 rpm
